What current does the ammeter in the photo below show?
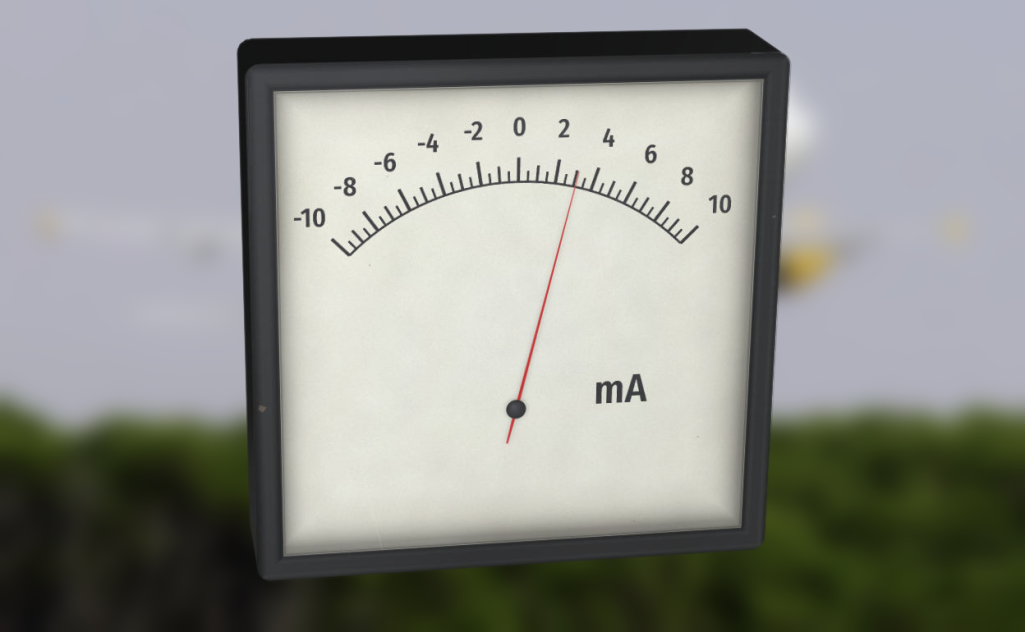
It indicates 3 mA
